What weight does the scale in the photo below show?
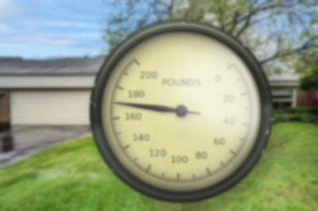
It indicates 170 lb
